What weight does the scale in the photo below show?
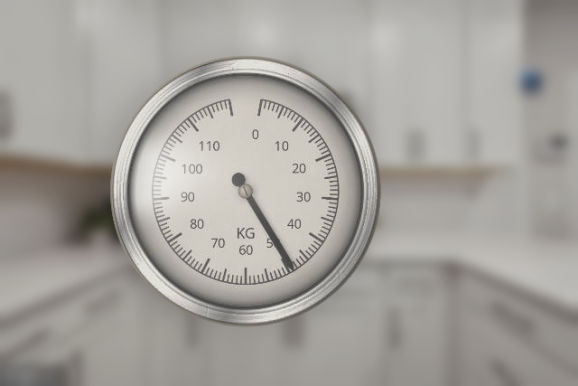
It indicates 49 kg
